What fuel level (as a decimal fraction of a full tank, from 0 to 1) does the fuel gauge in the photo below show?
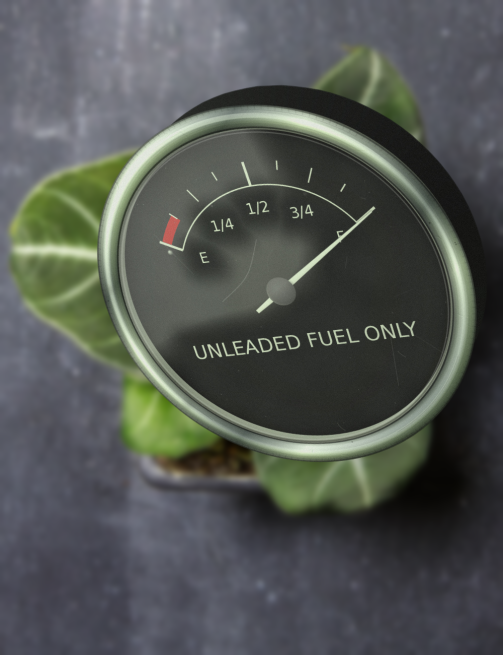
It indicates 1
